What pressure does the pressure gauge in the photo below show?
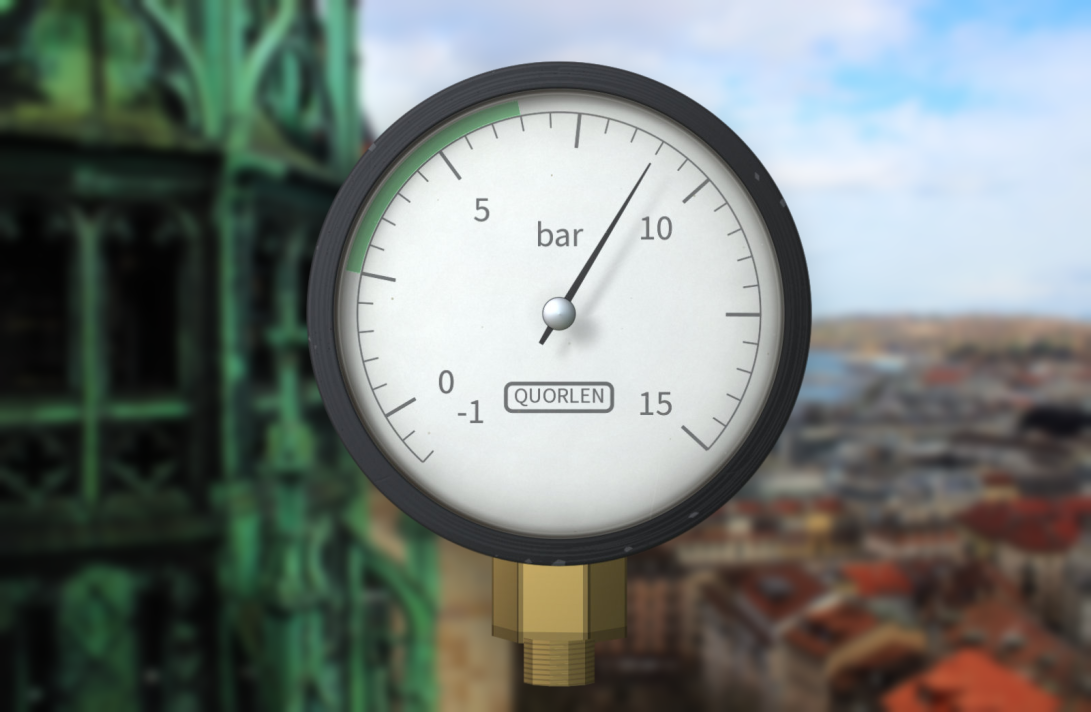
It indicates 9 bar
